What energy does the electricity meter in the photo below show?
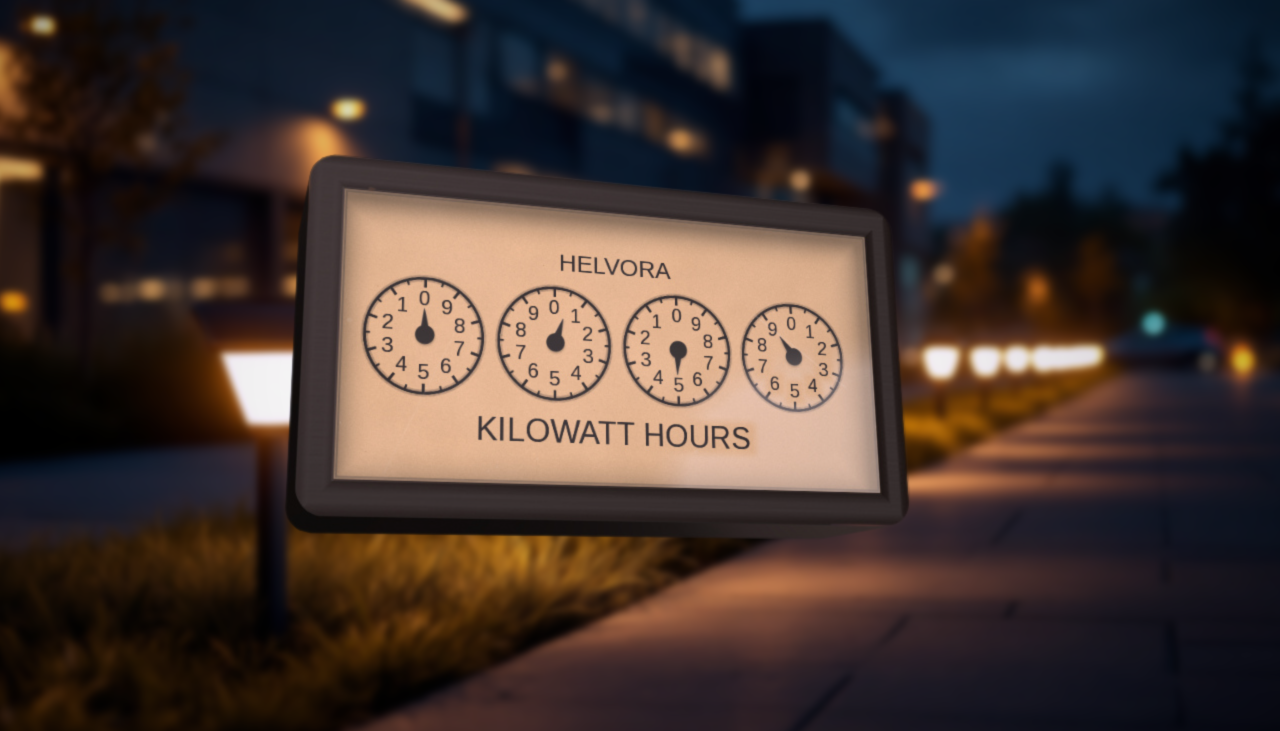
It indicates 49 kWh
